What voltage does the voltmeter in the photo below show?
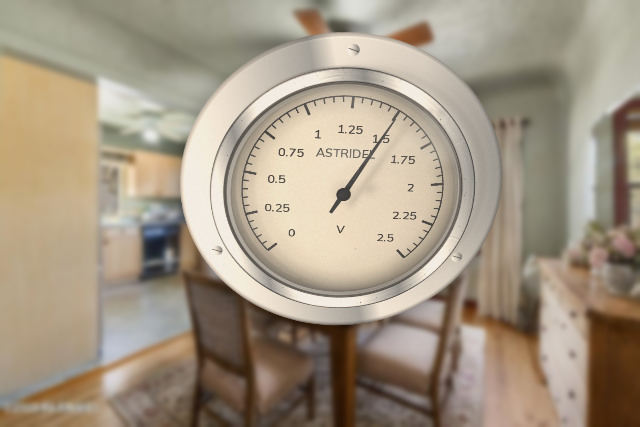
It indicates 1.5 V
